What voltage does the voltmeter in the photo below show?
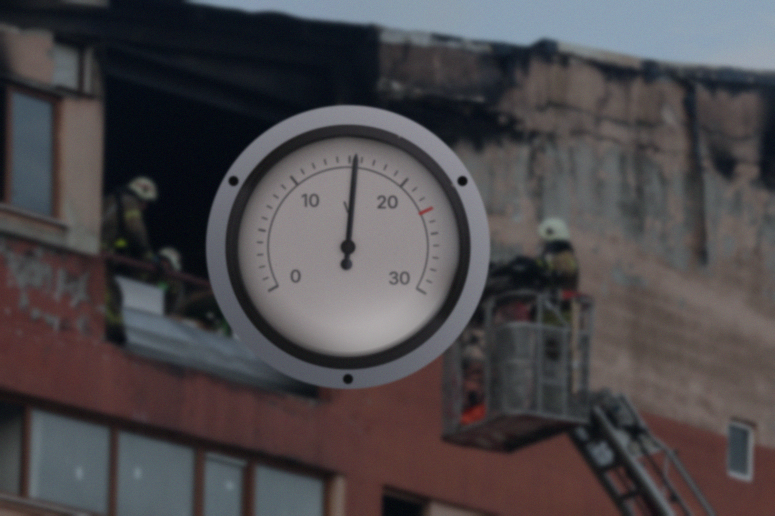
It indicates 15.5 V
